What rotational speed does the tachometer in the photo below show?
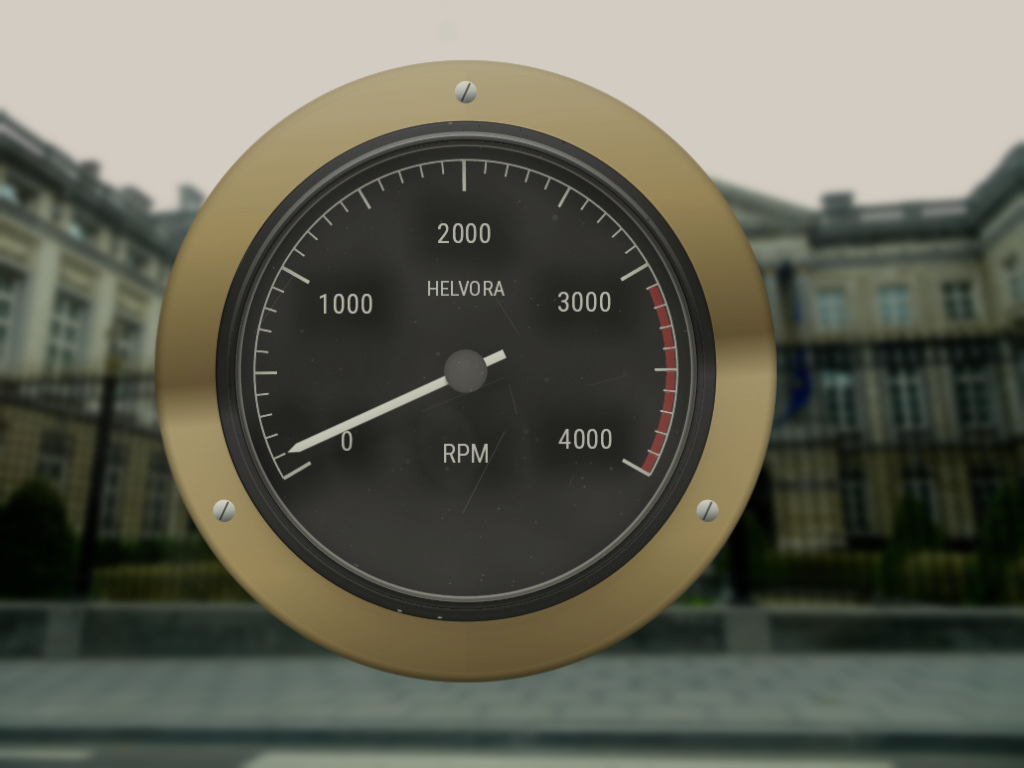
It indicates 100 rpm
